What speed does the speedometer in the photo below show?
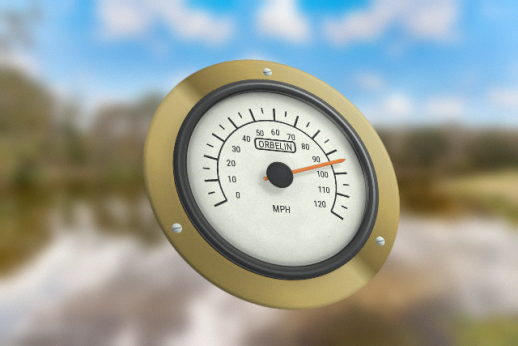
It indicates 95 mph
